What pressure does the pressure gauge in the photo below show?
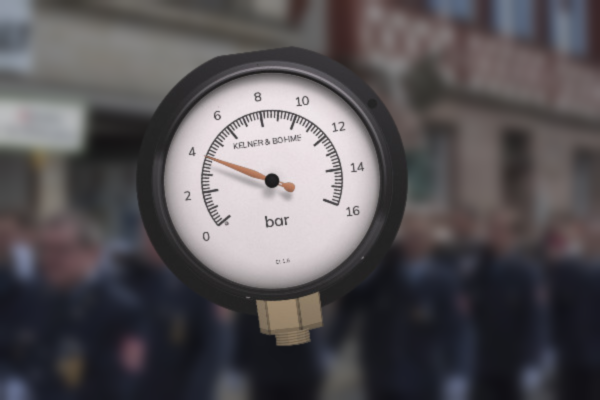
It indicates 4 bar
